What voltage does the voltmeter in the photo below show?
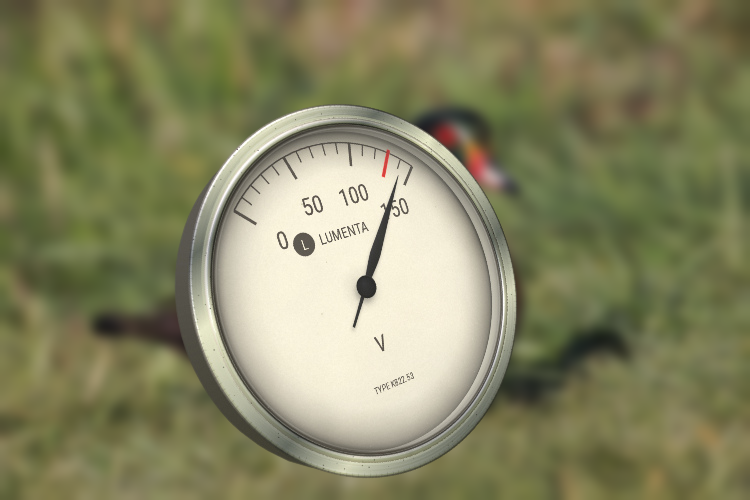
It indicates 140 V
